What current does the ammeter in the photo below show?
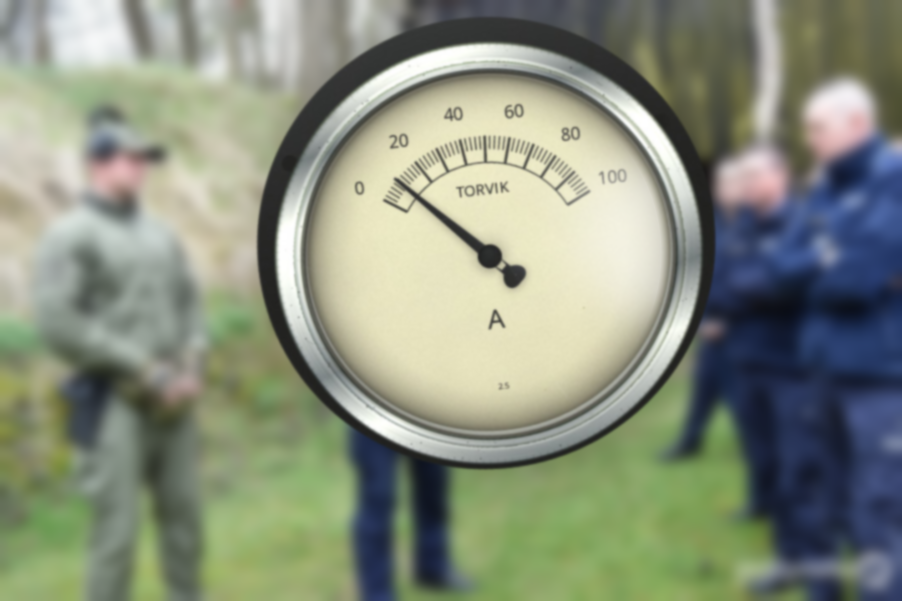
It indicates 10 A
